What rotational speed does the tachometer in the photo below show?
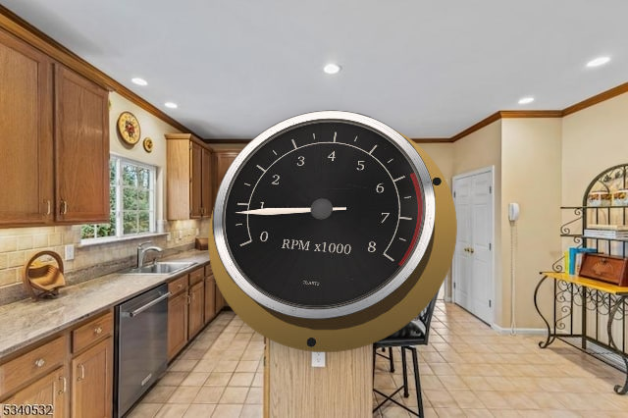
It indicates 750 rpm
